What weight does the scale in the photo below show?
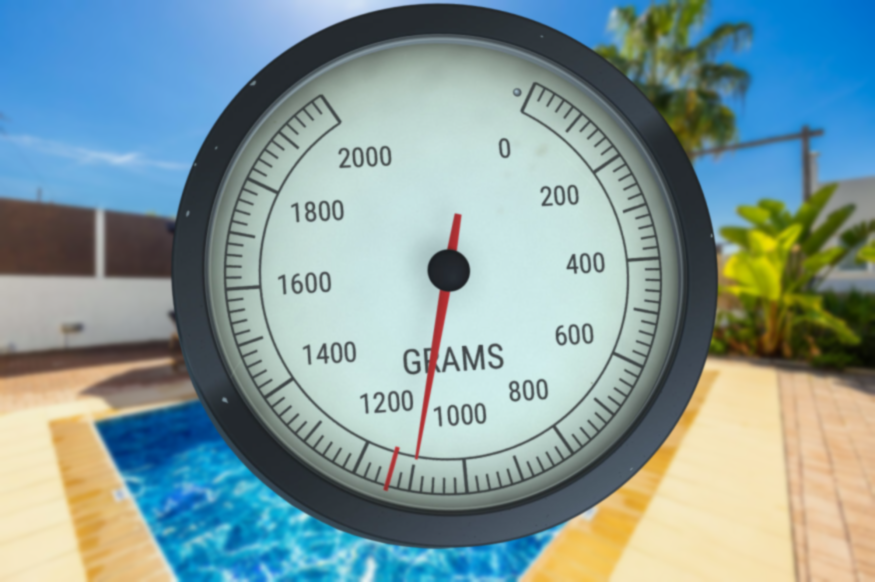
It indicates 1100 g
